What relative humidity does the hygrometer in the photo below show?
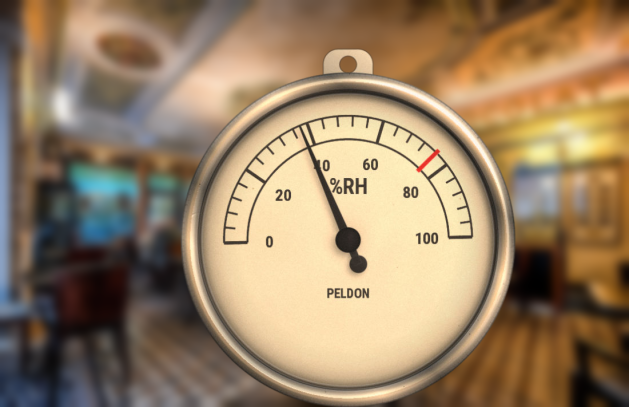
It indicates 38 %
